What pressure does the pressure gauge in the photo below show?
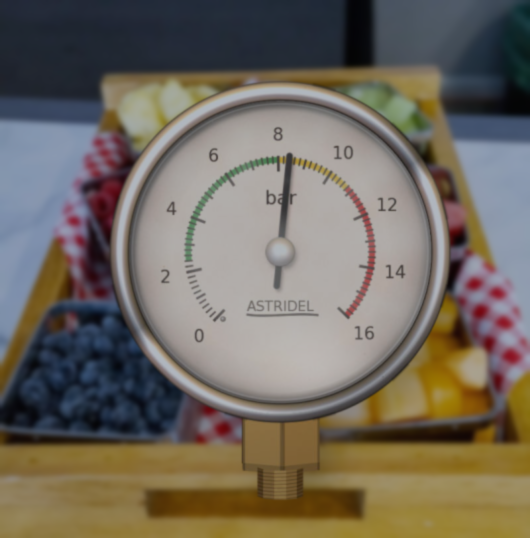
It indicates 8.4 bar
